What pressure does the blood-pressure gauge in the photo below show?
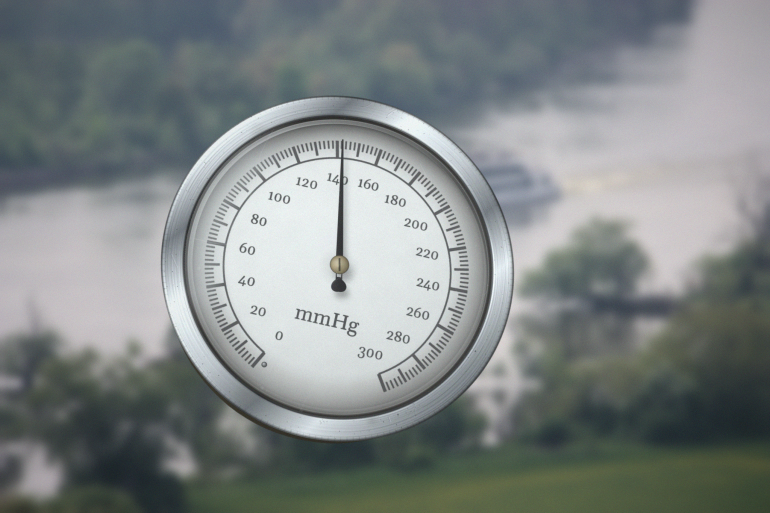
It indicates 142 mmHg
